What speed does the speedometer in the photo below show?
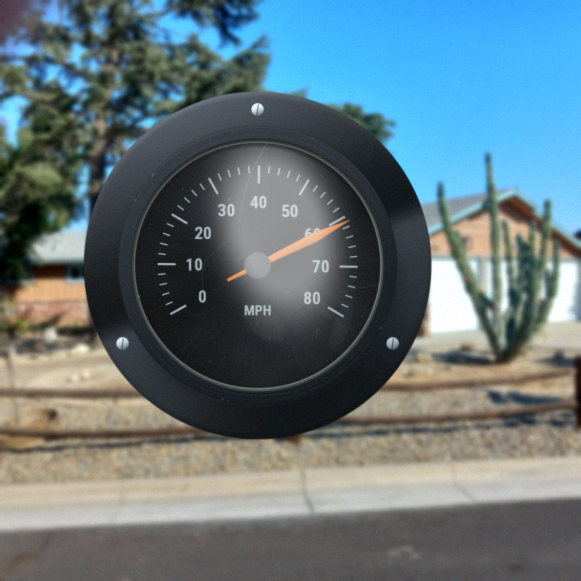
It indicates 61 mph
